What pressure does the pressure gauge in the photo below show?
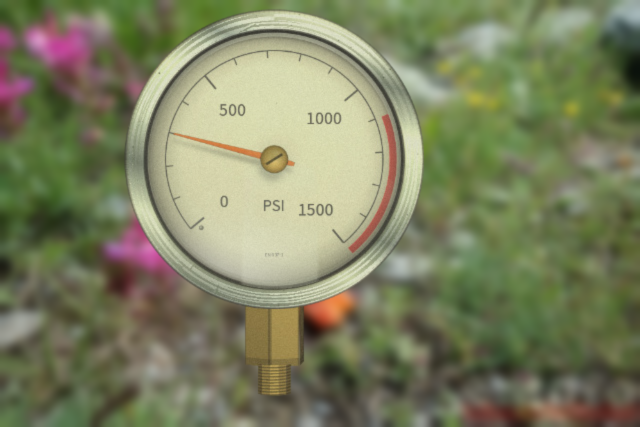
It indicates 300 psi
